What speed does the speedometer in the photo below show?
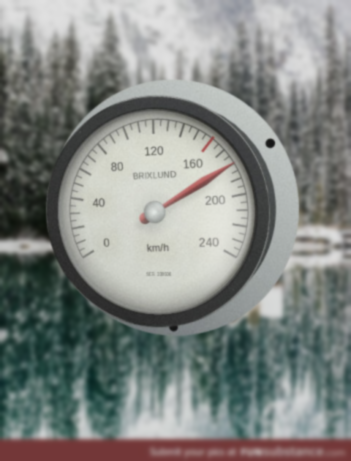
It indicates 180 km/h
